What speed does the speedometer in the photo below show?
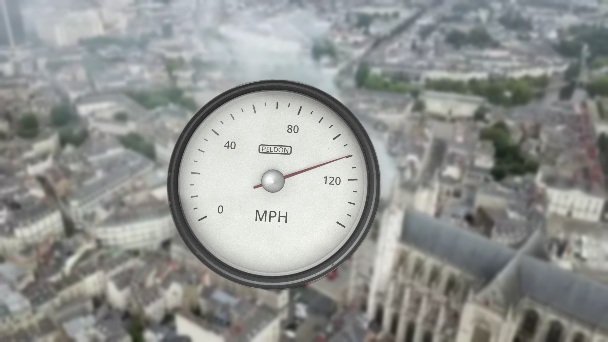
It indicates 110 mph
